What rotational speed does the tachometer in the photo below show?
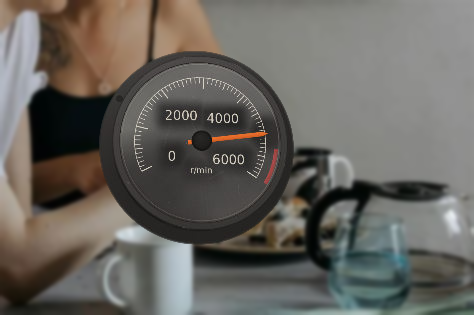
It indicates 5000 rpm
